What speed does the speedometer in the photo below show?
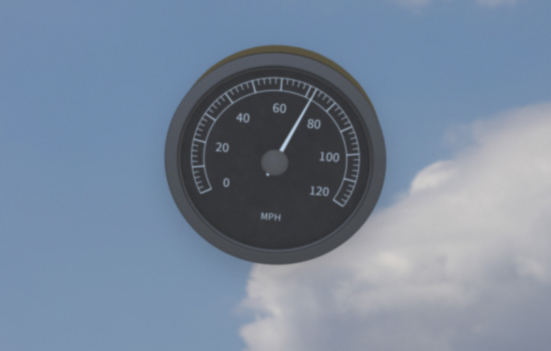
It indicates 72 mph
